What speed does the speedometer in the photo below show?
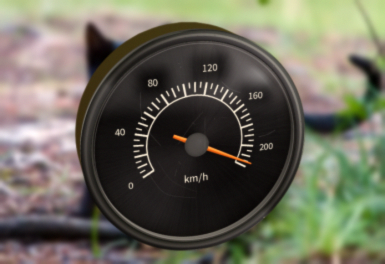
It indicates 215 km/h
